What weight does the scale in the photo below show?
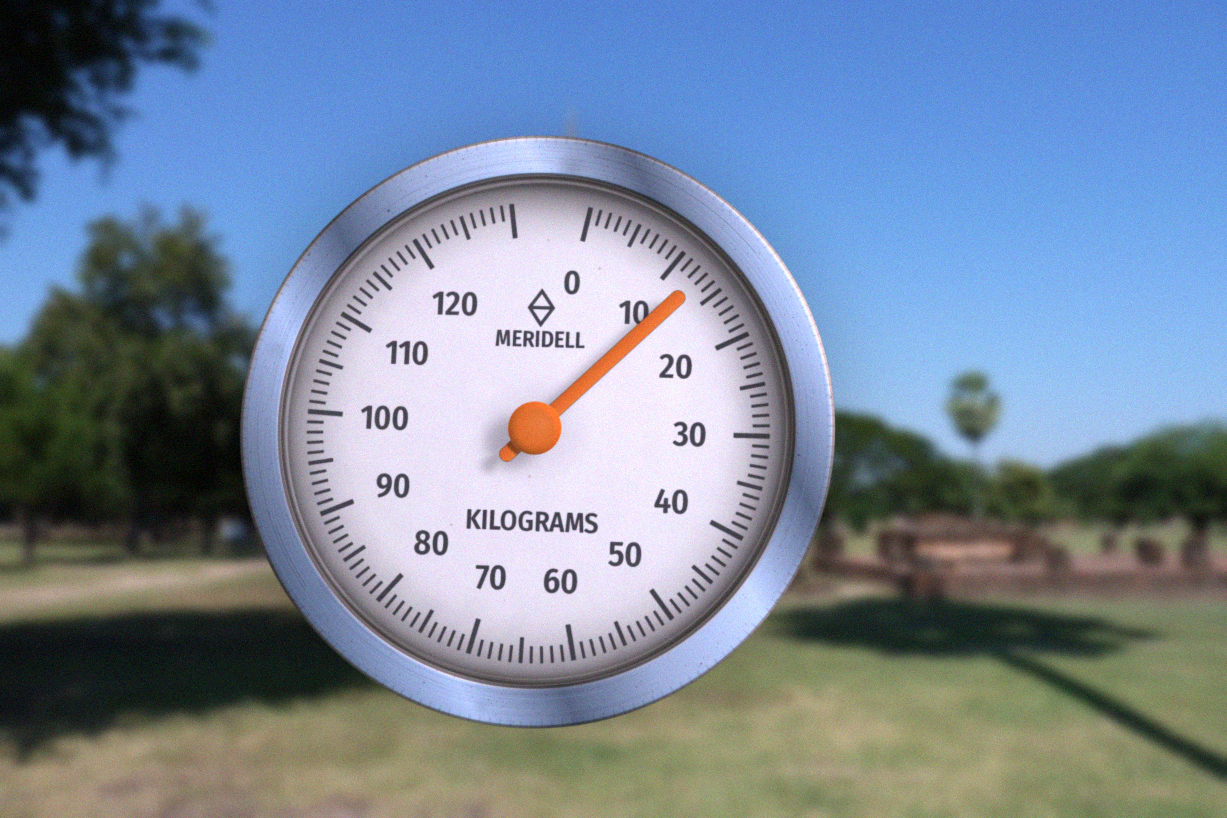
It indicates 13 kg
